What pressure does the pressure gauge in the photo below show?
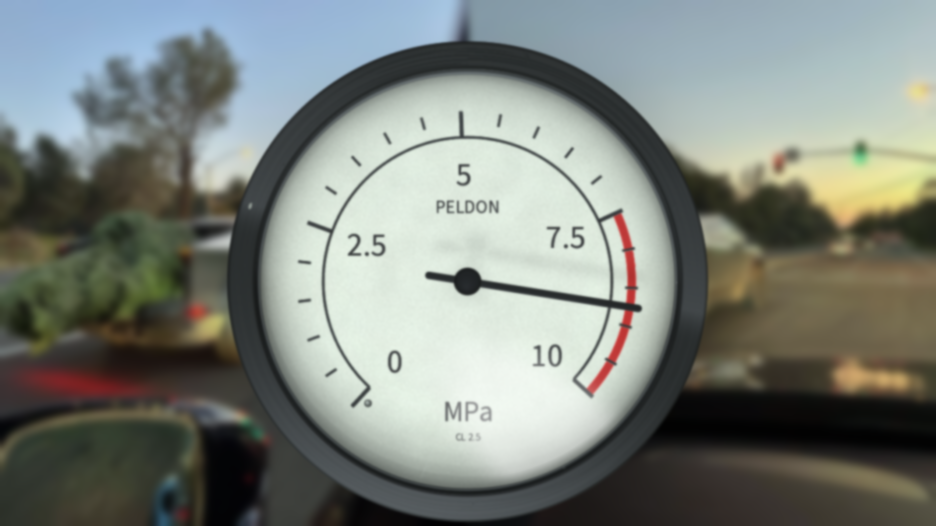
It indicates 8.75 MPa
